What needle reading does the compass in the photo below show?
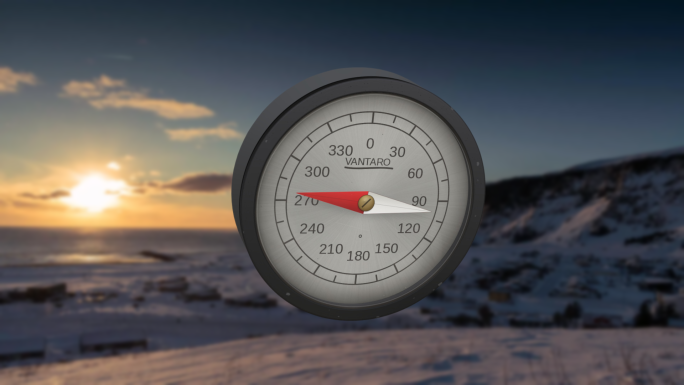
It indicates 277.5 °
